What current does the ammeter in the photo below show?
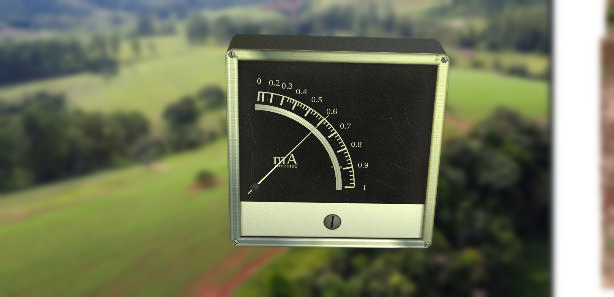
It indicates 0.6 mA
